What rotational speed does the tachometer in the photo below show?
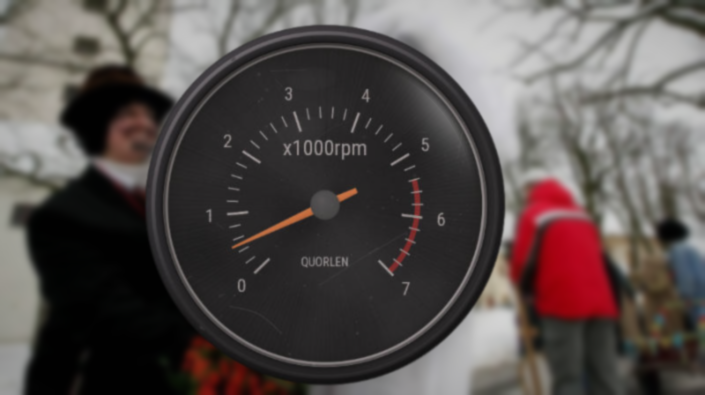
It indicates 500 rpm
